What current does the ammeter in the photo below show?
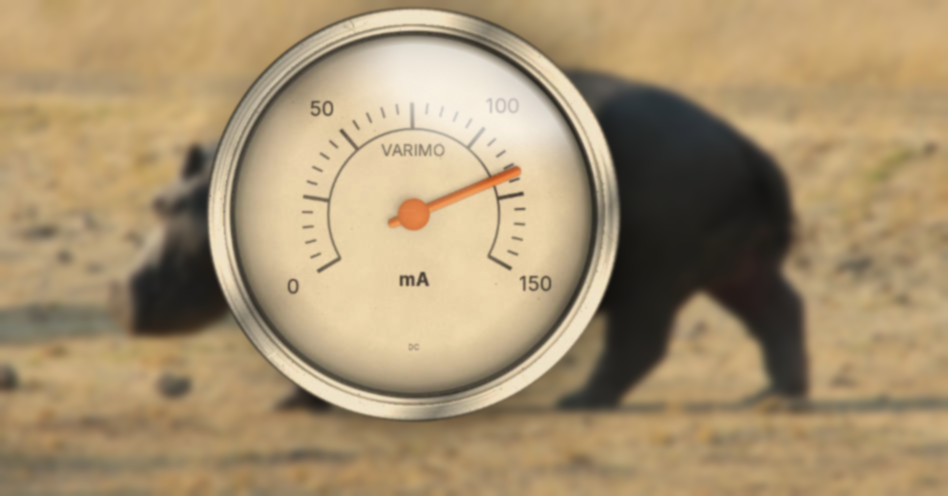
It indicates 117.5 mA
